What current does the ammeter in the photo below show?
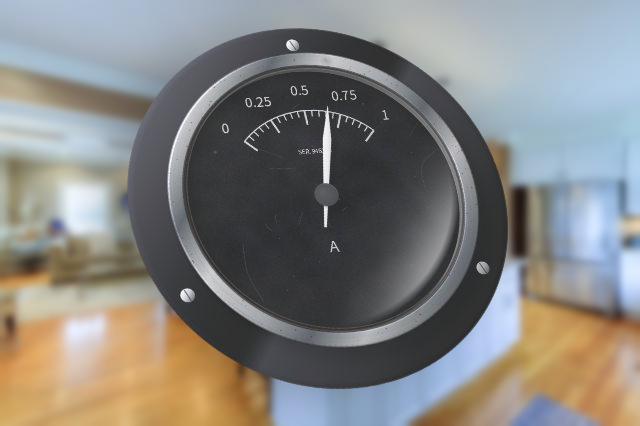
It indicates 0.65 A
